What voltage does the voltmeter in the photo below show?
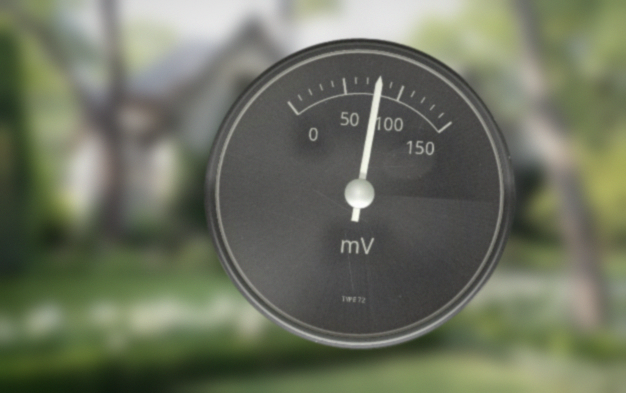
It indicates 80 mV
